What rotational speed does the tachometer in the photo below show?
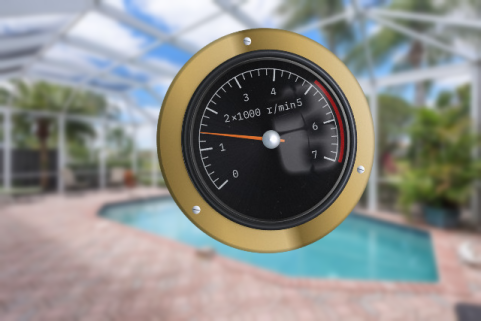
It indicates 1400 rpm
